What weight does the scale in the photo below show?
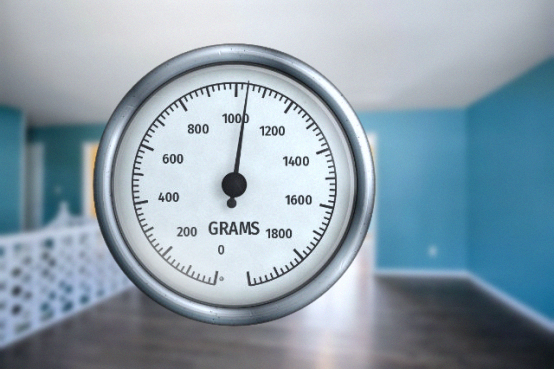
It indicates 1040 g
